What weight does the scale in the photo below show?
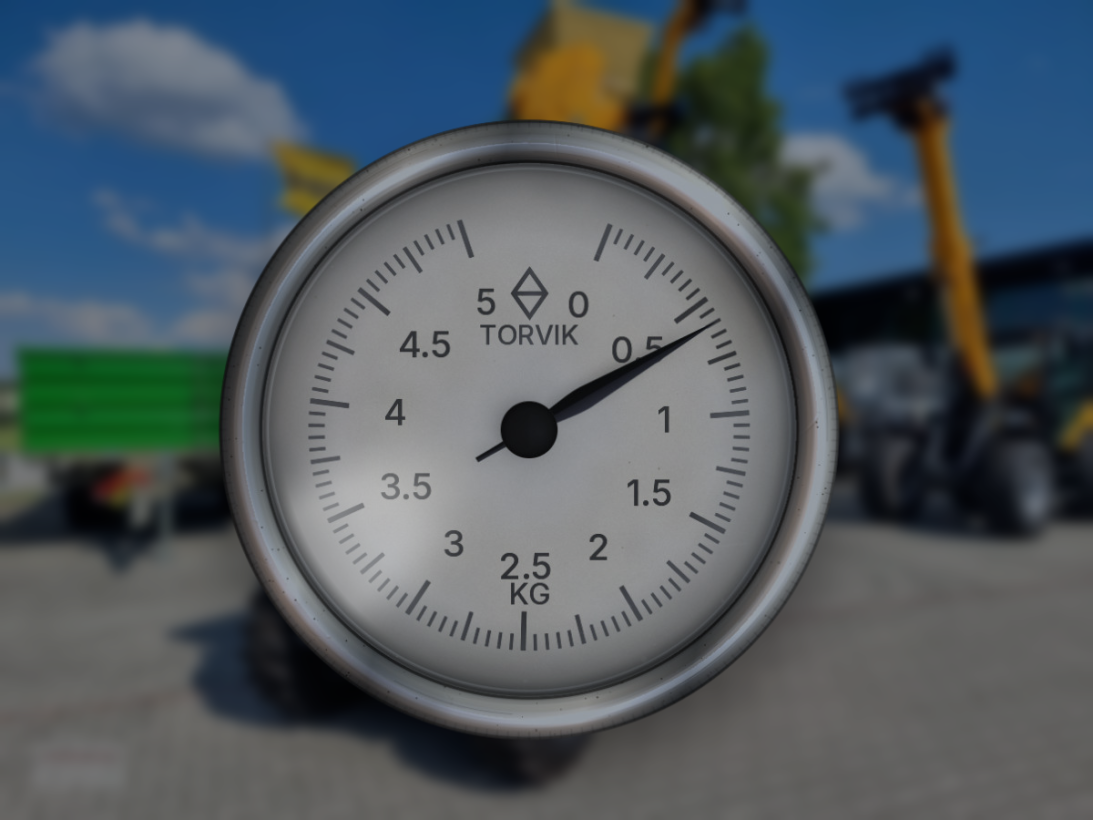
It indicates 0.6 kg
